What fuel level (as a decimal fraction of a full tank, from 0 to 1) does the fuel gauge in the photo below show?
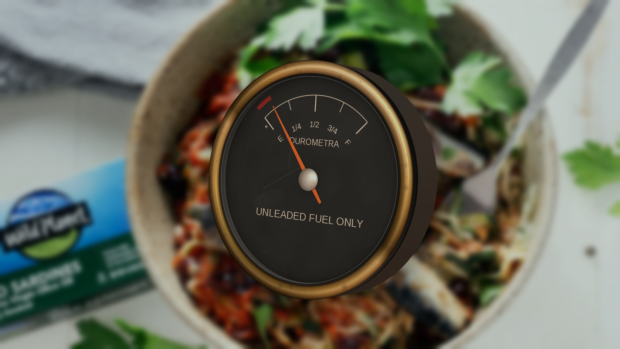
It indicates 0.125
